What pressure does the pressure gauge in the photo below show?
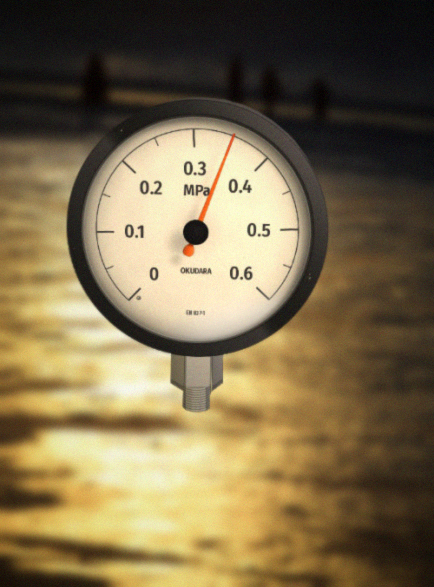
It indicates 0.35 MPa
